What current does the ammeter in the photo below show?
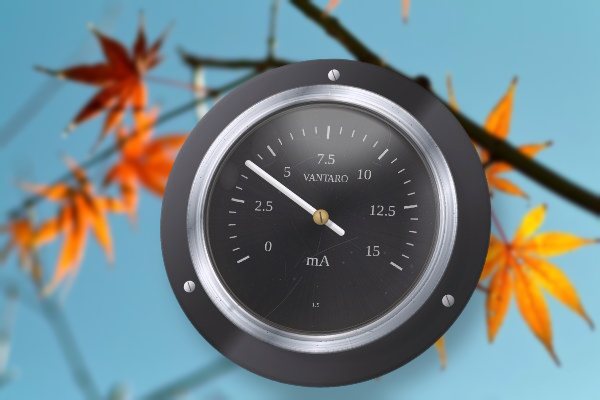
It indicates 4 mA
